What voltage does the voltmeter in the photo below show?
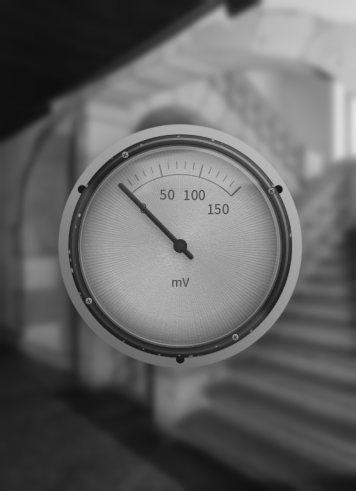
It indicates 0 mV
